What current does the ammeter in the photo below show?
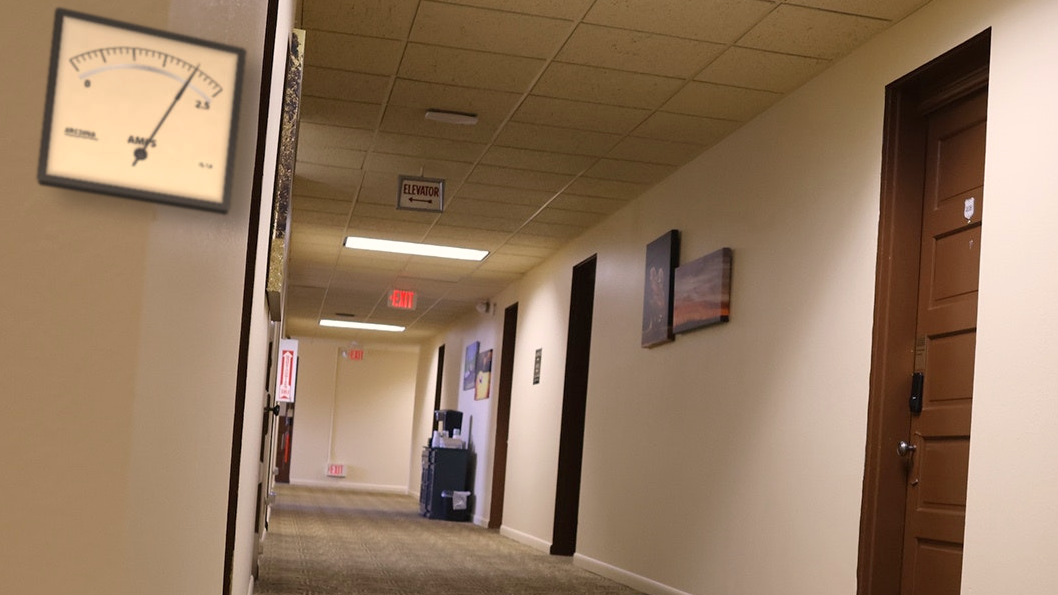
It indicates 2 A
